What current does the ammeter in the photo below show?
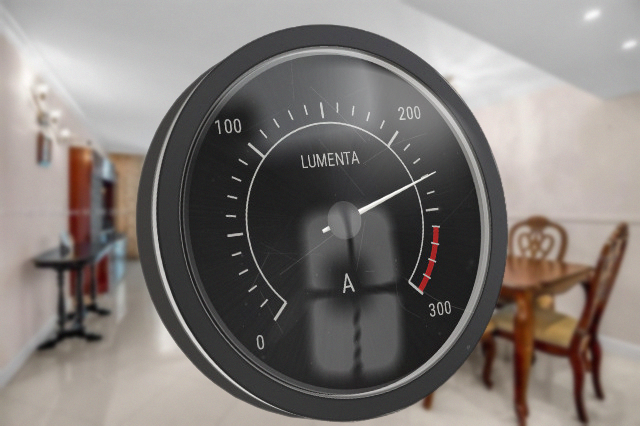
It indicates 230 A
